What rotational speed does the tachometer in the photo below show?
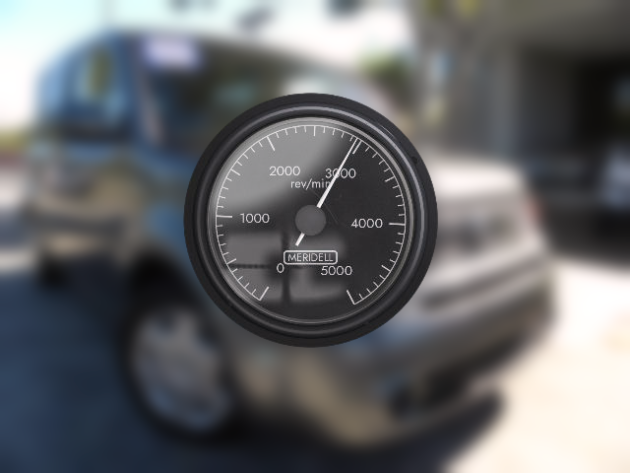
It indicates 2950 rpm
